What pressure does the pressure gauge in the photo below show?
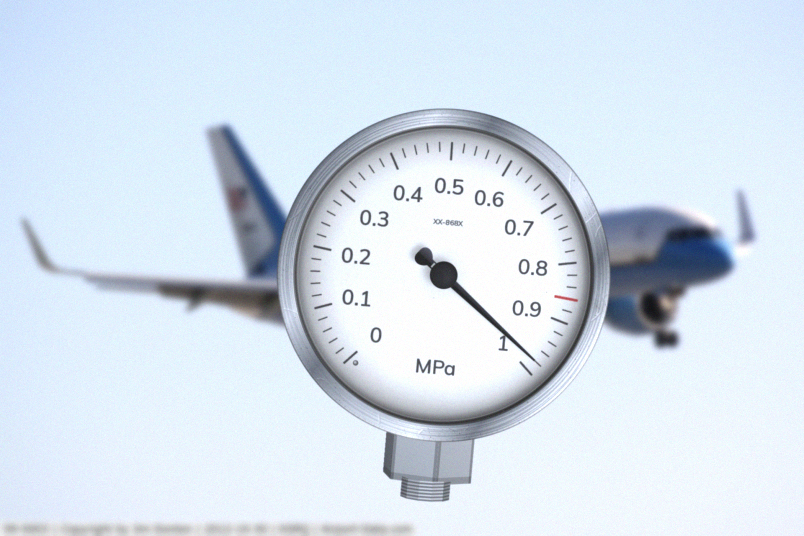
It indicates 0.98 MPa
